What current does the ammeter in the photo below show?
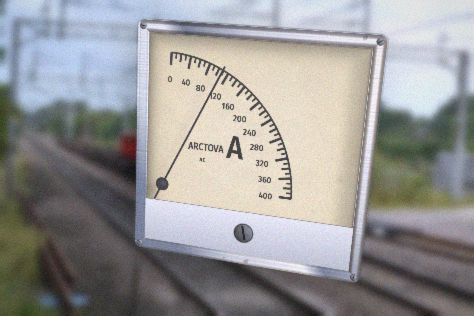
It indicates 110 A
